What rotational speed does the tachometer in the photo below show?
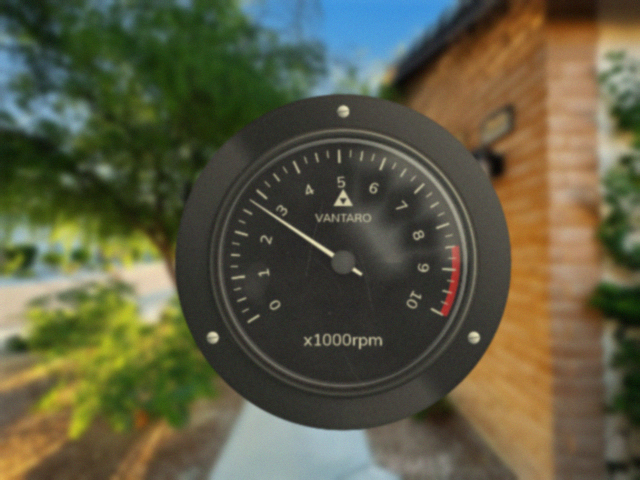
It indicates 2750 rpm
